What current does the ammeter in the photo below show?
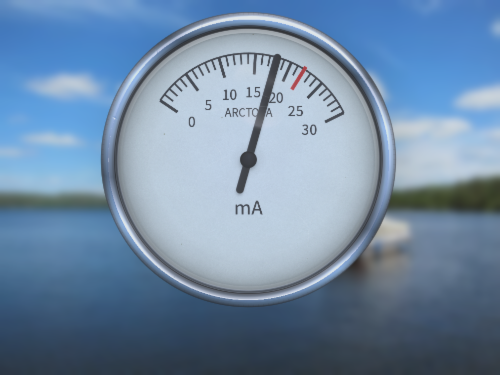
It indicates 18 mA
